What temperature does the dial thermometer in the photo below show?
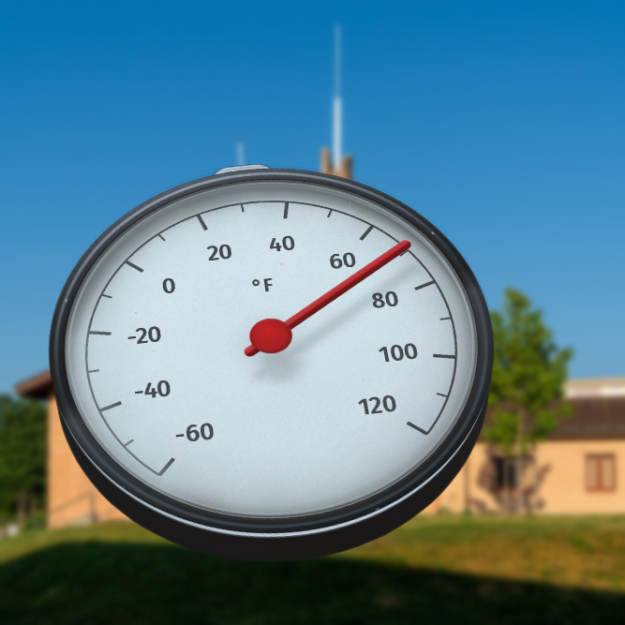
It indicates 70 °F
